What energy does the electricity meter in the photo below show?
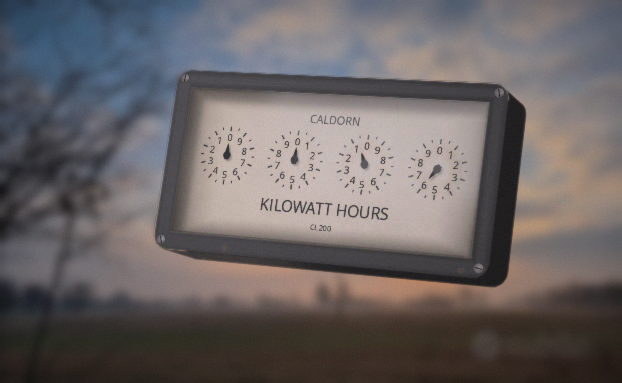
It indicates 6 kWh
